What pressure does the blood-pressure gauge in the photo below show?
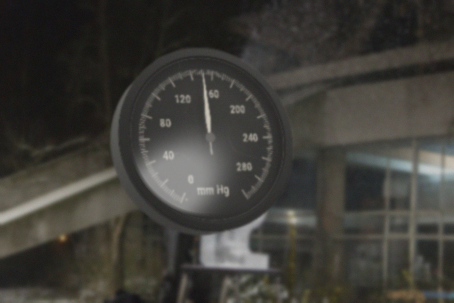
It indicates 150 mmHg
